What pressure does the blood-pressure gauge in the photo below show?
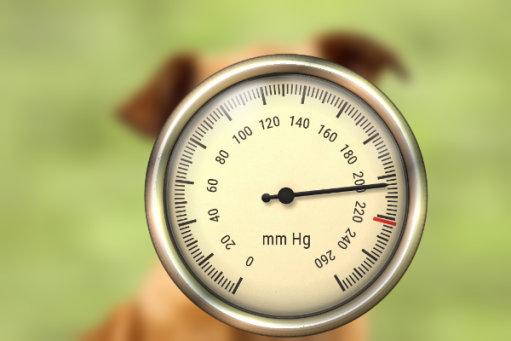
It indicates 204 mmHg
